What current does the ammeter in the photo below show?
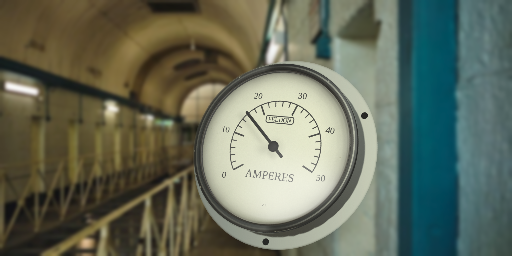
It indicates 16 A
